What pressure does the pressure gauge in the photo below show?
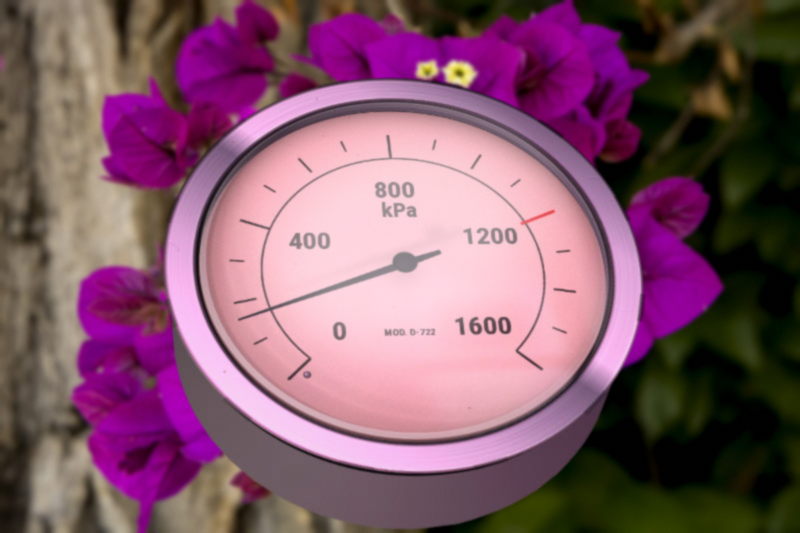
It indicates 150 kPa
